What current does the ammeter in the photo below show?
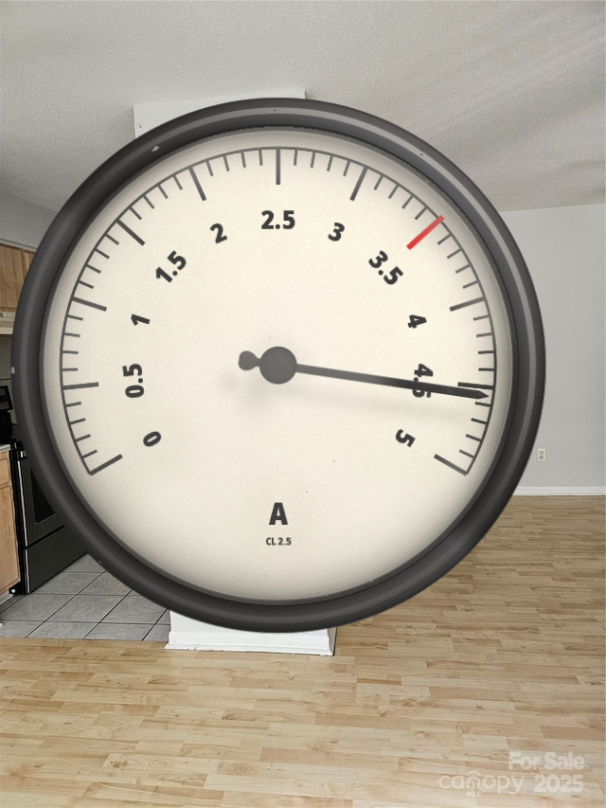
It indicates 4.55 A
